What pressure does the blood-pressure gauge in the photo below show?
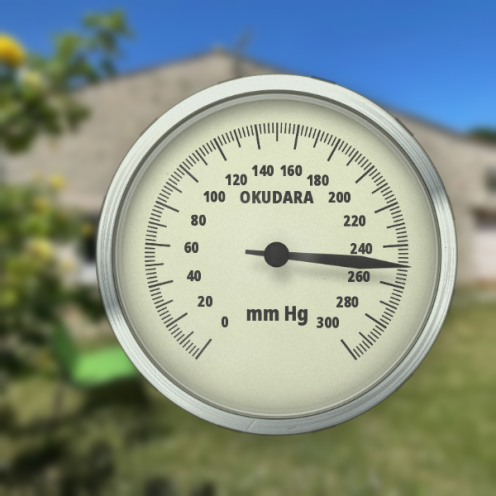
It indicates 250 mmHg
